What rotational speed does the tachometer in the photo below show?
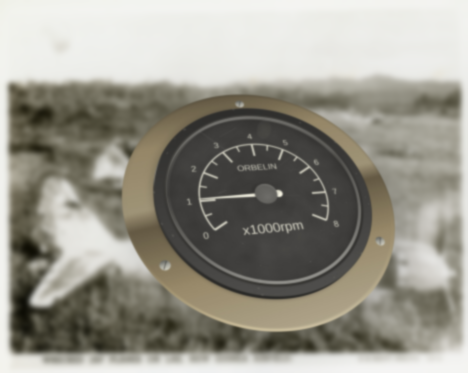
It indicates 1000 rpm
